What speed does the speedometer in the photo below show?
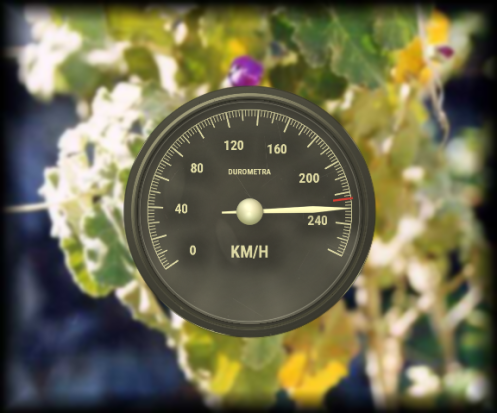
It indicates 230 km/h
